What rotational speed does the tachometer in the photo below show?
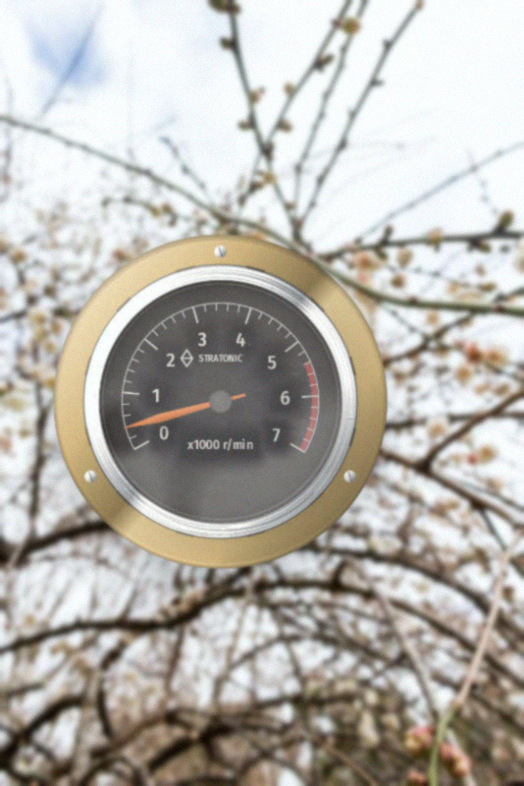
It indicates 400 rpm
